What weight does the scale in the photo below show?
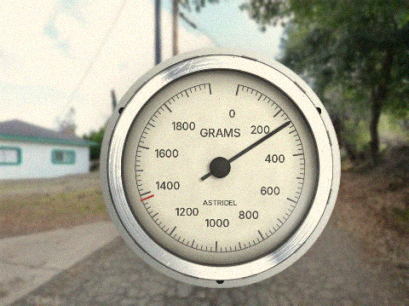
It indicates 260 g
